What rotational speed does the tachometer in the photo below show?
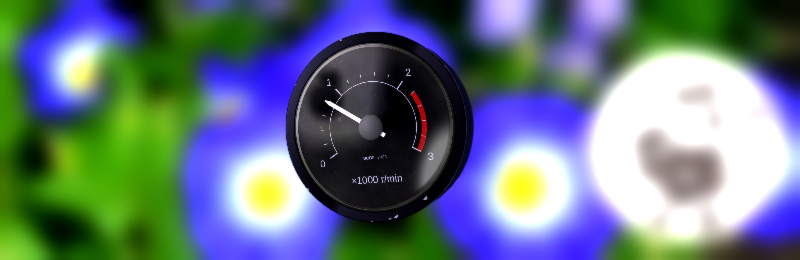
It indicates 800 rpm
